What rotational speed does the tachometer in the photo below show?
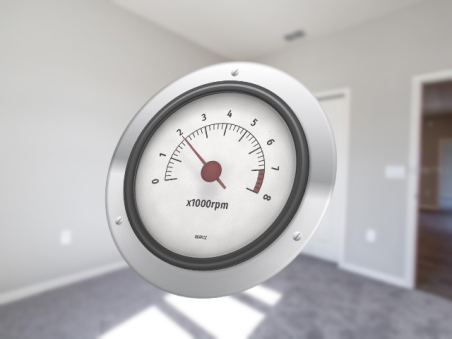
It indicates 2000 rpm
